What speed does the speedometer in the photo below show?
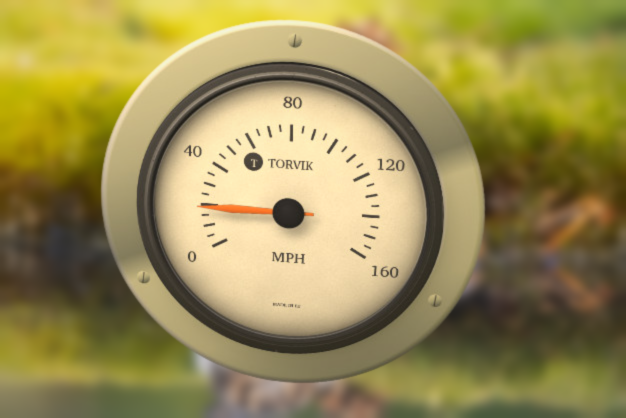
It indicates 20 mph
